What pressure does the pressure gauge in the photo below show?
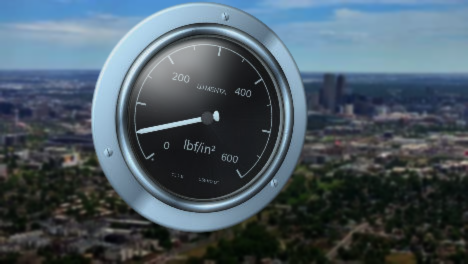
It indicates 50 psi
